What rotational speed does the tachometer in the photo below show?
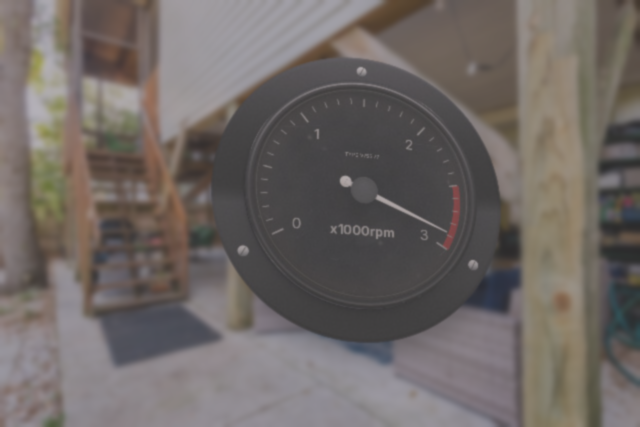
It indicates 2900 rpm
